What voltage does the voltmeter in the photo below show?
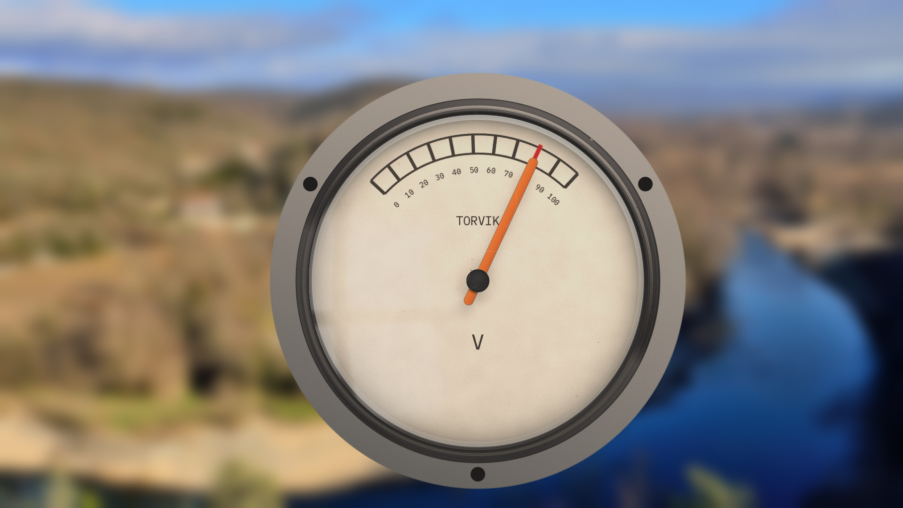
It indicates 80 V
